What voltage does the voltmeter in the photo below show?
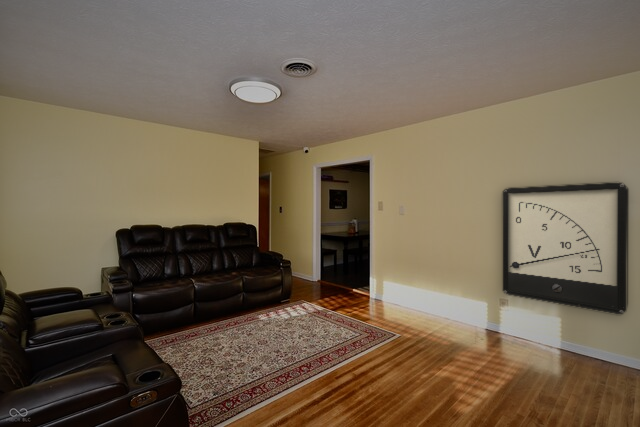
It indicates 12 V
